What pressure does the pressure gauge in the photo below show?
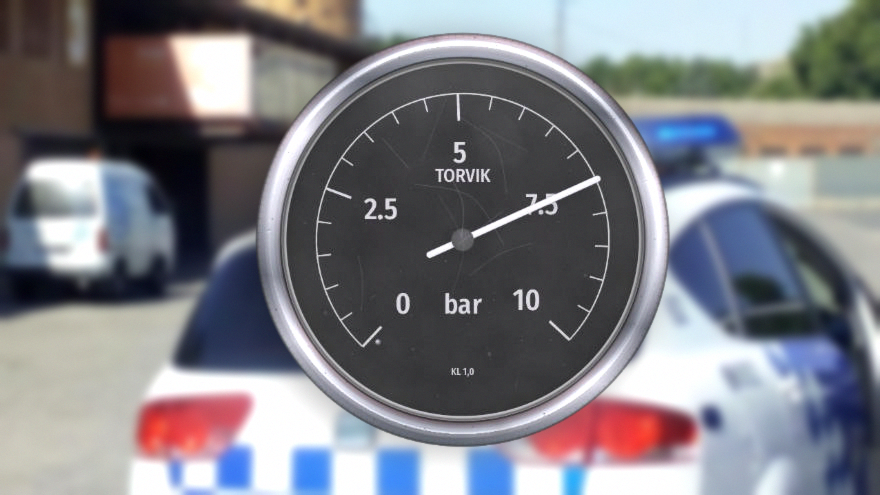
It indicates 7.5 bar
